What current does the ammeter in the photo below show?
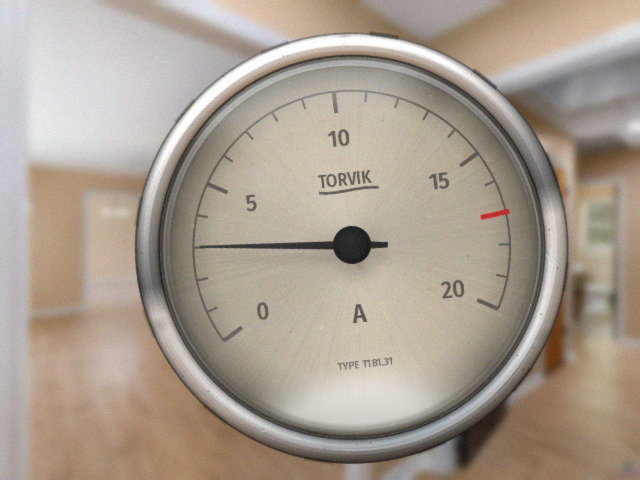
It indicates 3 A
